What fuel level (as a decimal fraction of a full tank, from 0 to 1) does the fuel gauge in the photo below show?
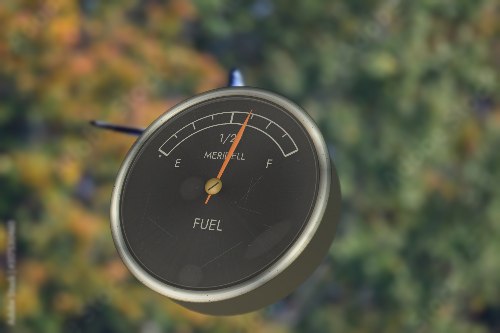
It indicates 0.625
